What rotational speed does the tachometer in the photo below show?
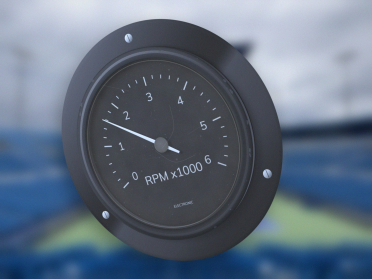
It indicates 1600 rpm
